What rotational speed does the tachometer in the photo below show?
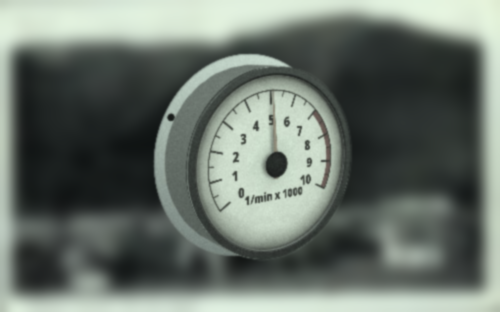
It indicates 5000 rpm
